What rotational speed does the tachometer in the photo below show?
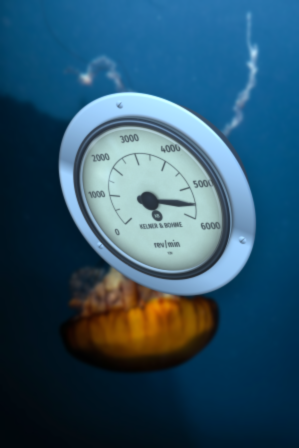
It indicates 5500 rpm
